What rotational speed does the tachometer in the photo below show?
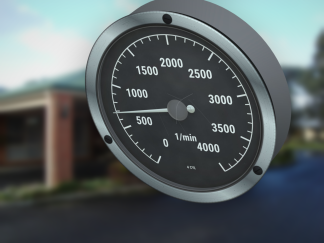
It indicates 700 rpm
